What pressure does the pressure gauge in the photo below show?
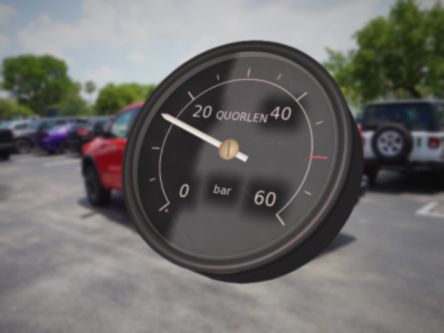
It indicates 15 bar
